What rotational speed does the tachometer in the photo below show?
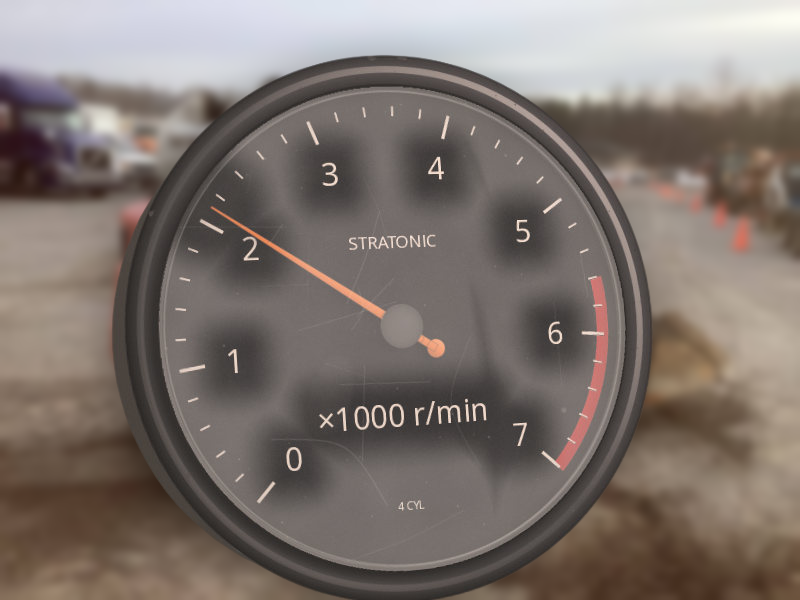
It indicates 2100 rpm
